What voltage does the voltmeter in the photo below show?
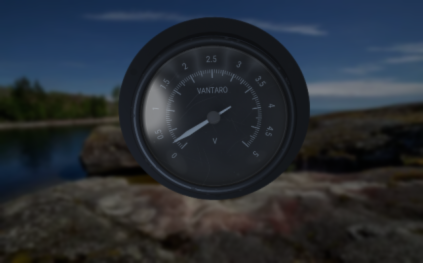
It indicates 0.25 V
